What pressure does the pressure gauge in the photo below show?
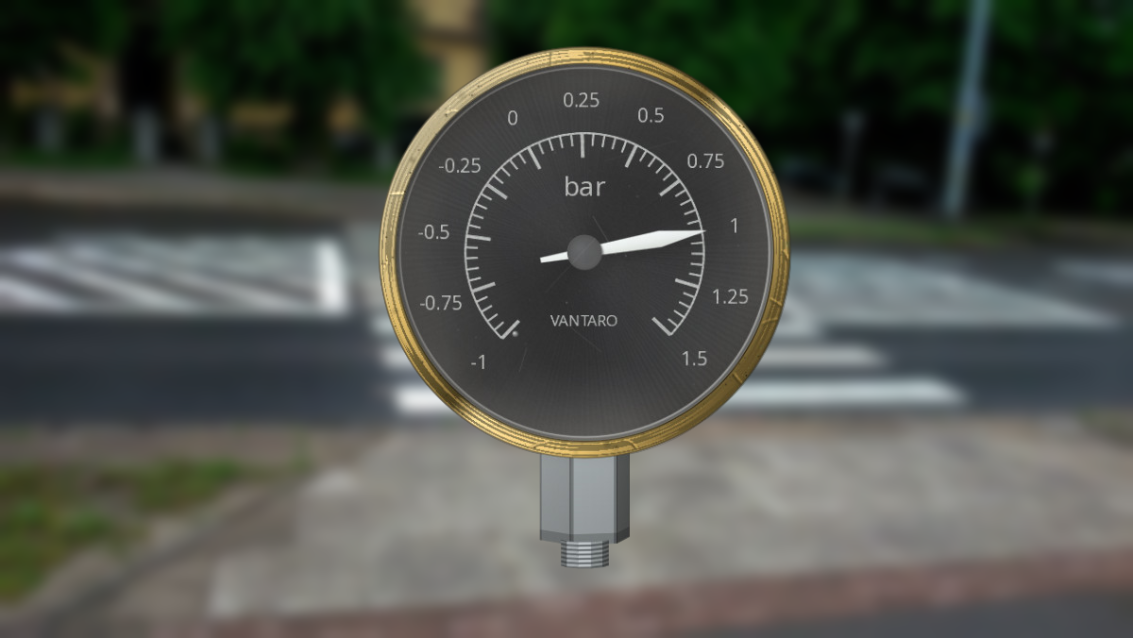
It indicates 1 bar
